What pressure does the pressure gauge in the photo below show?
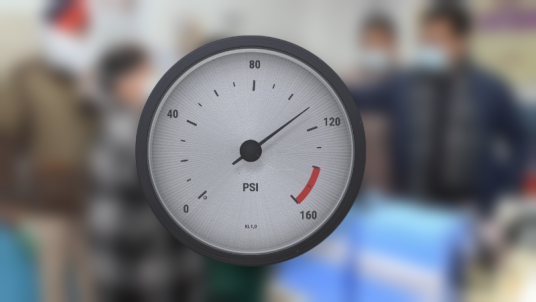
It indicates 110 psi
